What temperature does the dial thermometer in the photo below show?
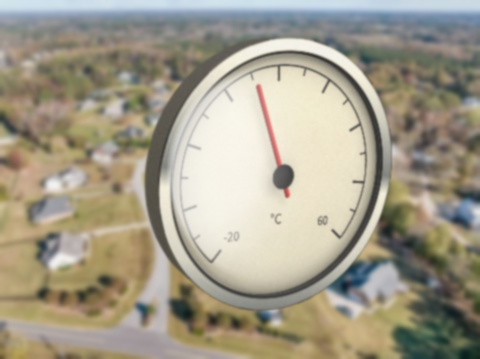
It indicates 15 °C
